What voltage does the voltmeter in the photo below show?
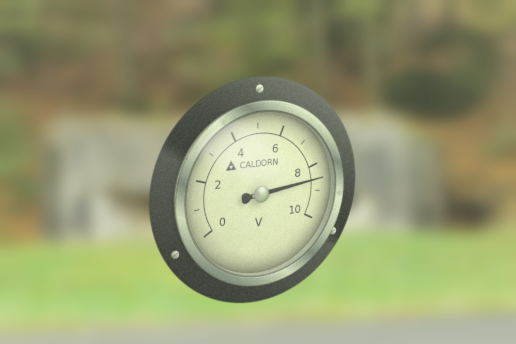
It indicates 8.5 V
